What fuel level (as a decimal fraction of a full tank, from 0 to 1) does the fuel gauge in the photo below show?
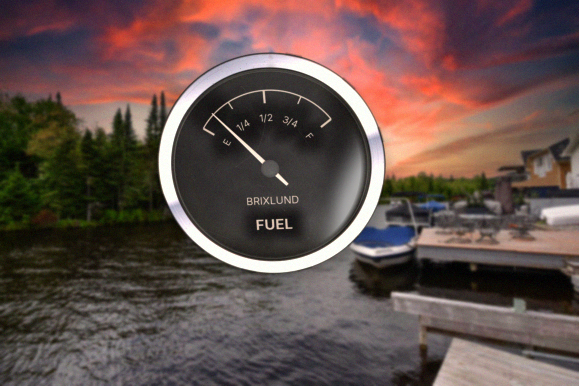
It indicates 0.125
